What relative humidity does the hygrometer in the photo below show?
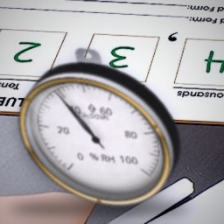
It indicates 40 %
